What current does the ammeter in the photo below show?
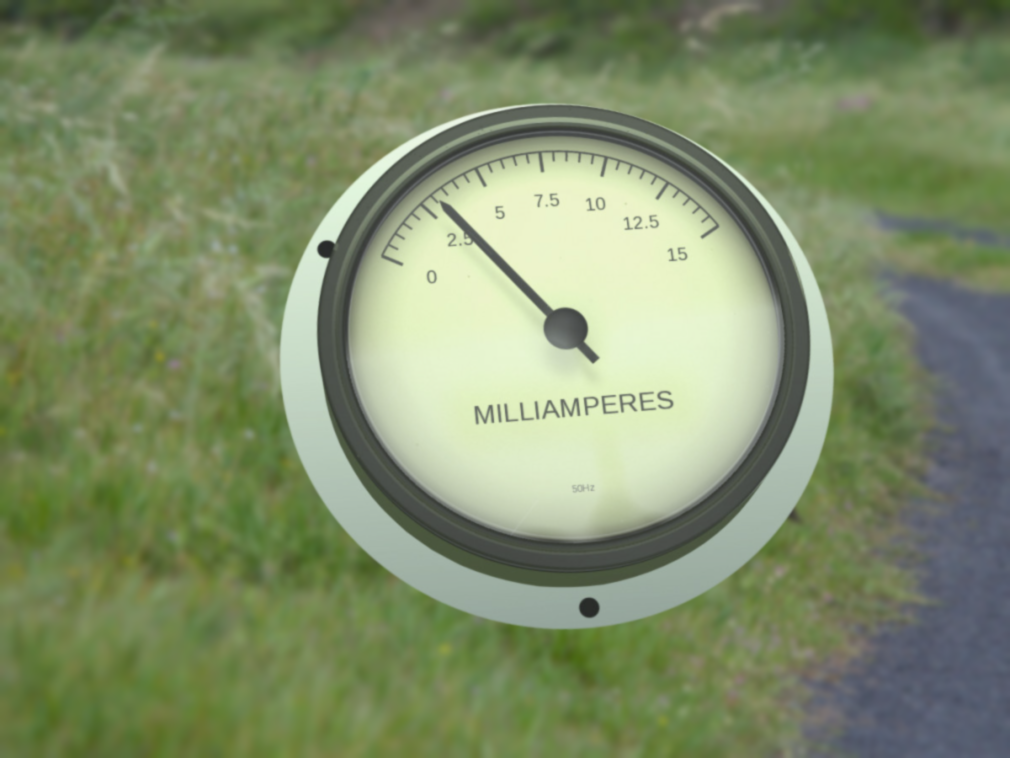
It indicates 3 mA
